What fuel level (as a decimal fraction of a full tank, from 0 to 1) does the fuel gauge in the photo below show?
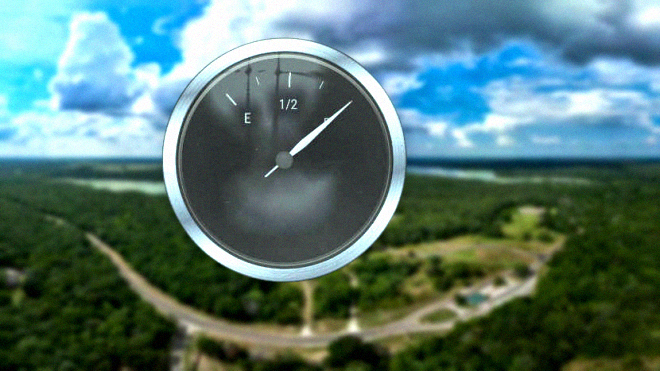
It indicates 1
